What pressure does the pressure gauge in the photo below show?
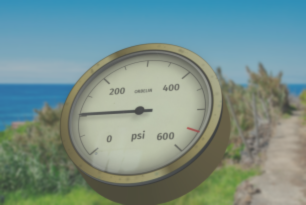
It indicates 100 psi
